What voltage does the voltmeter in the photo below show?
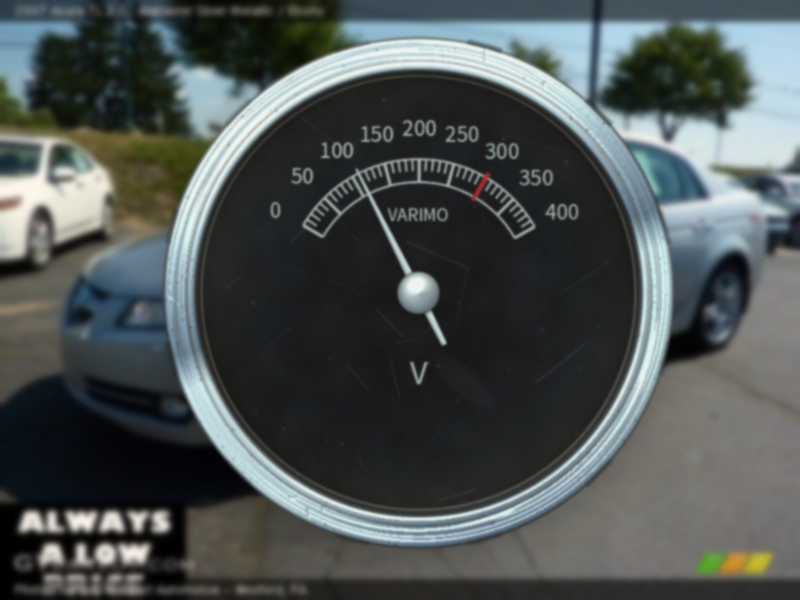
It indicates 110 V
